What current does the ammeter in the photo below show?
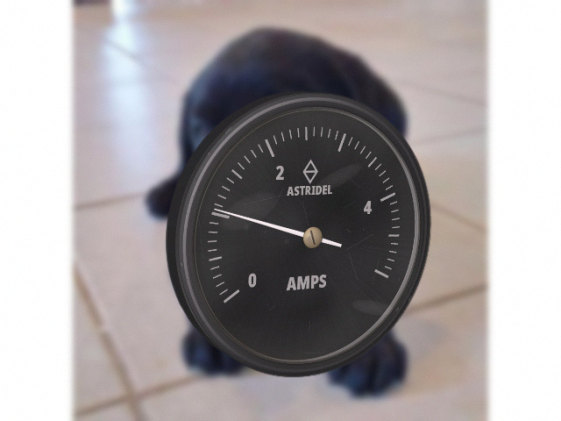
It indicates 1.05 A
